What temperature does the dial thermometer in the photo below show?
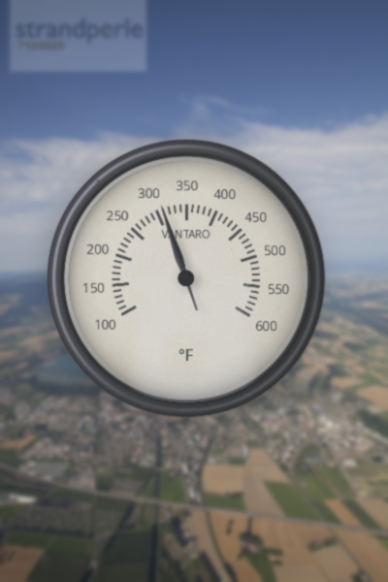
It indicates 310 °F
